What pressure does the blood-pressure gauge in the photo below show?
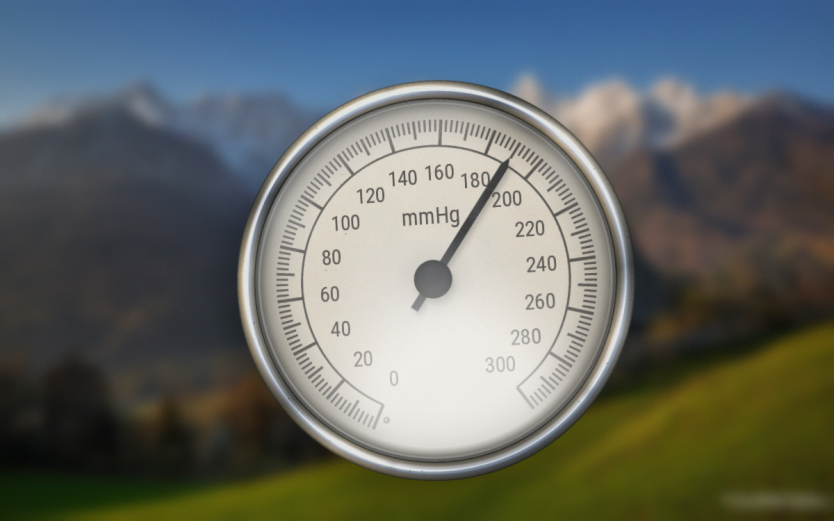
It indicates 190 mmHg
